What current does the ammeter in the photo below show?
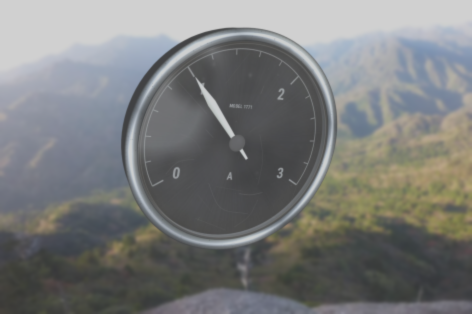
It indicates 1 A
